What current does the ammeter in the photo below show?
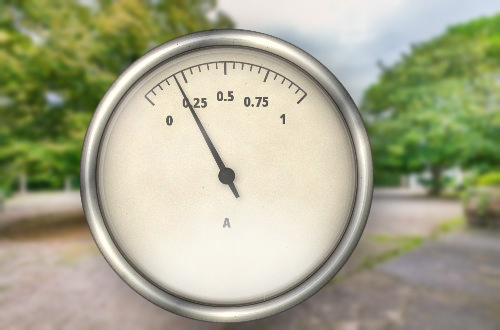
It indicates 0.2 A
